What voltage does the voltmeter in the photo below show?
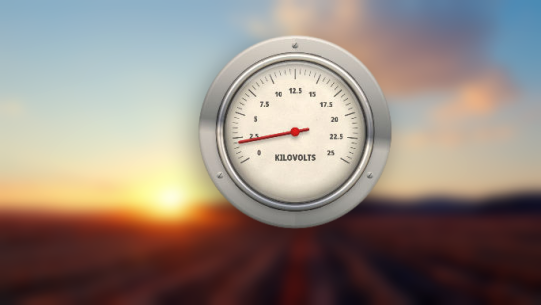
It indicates 2 kV
